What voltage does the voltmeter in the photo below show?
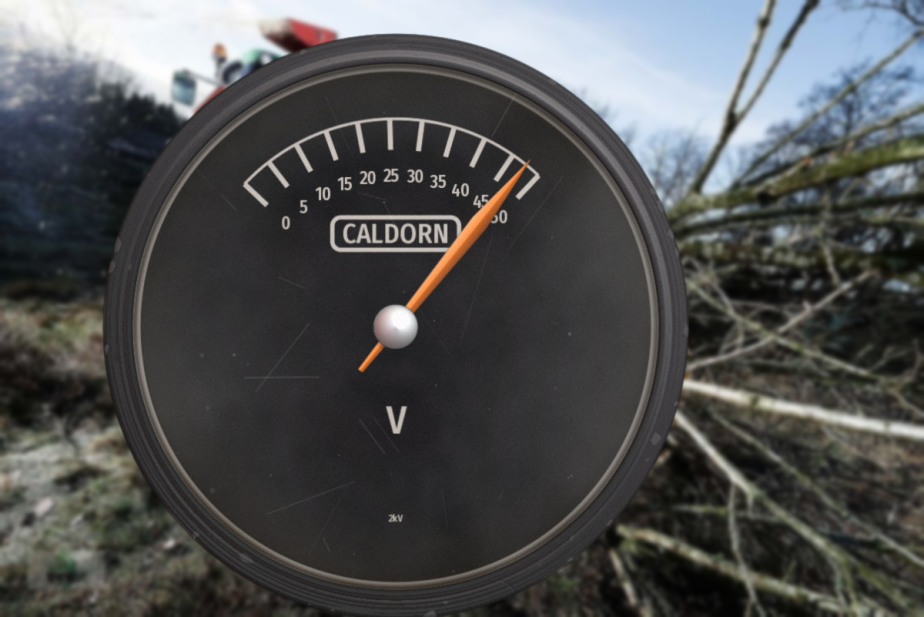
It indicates 47.5 V
